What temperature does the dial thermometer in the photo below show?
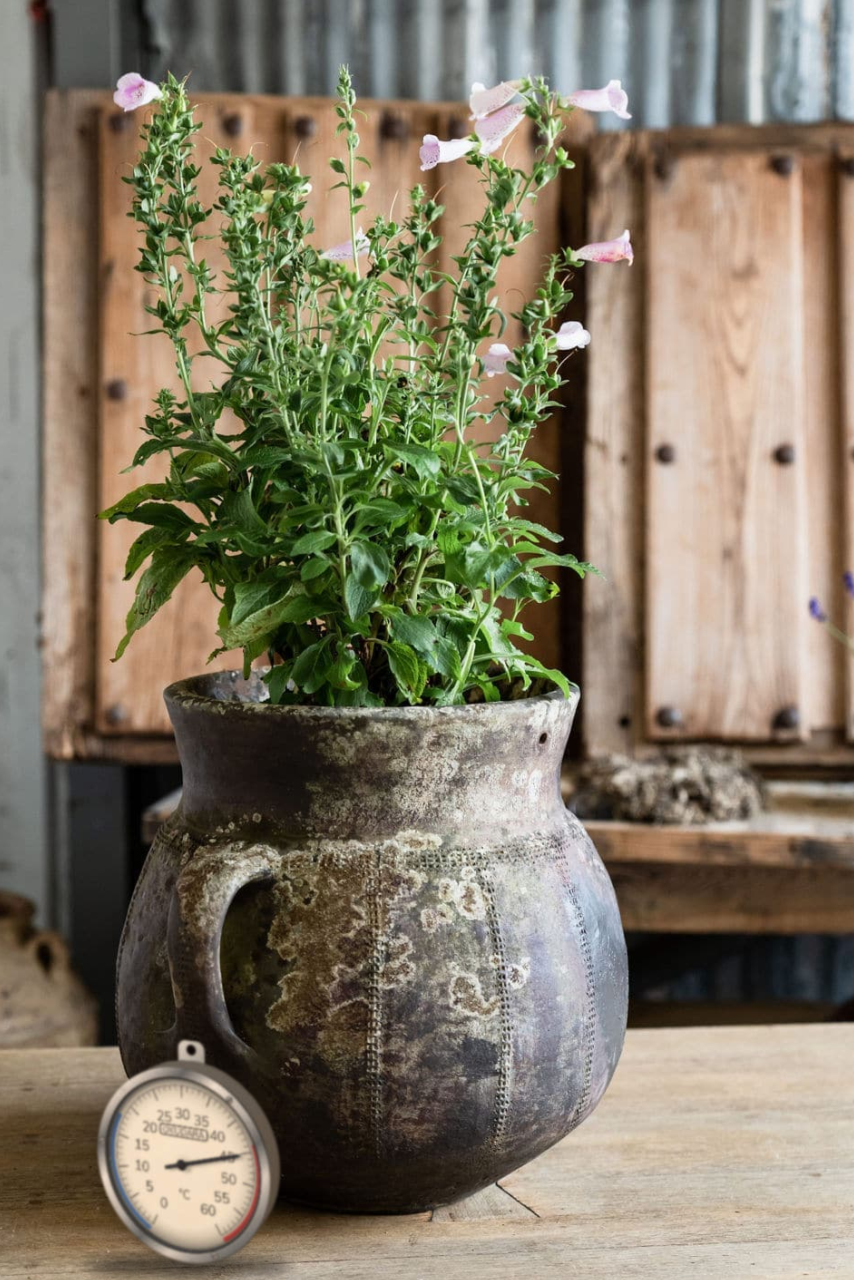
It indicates 45 °C
